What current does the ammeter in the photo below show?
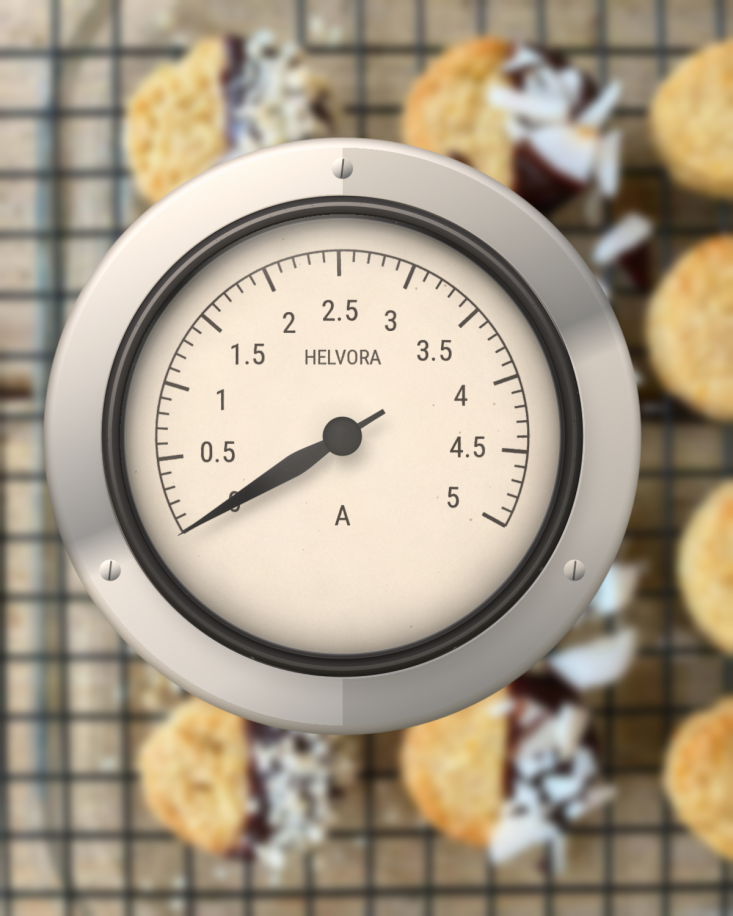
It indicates 0 A
